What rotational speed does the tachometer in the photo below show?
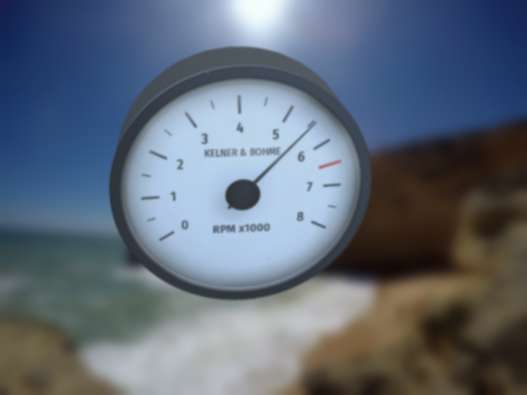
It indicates 5500 rpm
